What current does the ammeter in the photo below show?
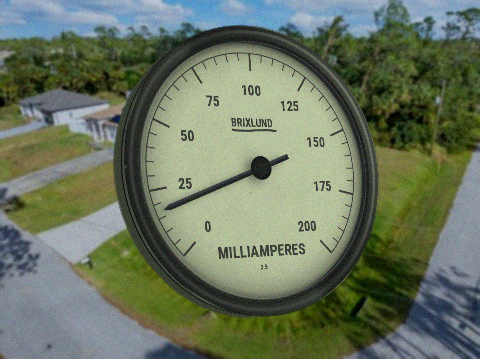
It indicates 17.5 mA
